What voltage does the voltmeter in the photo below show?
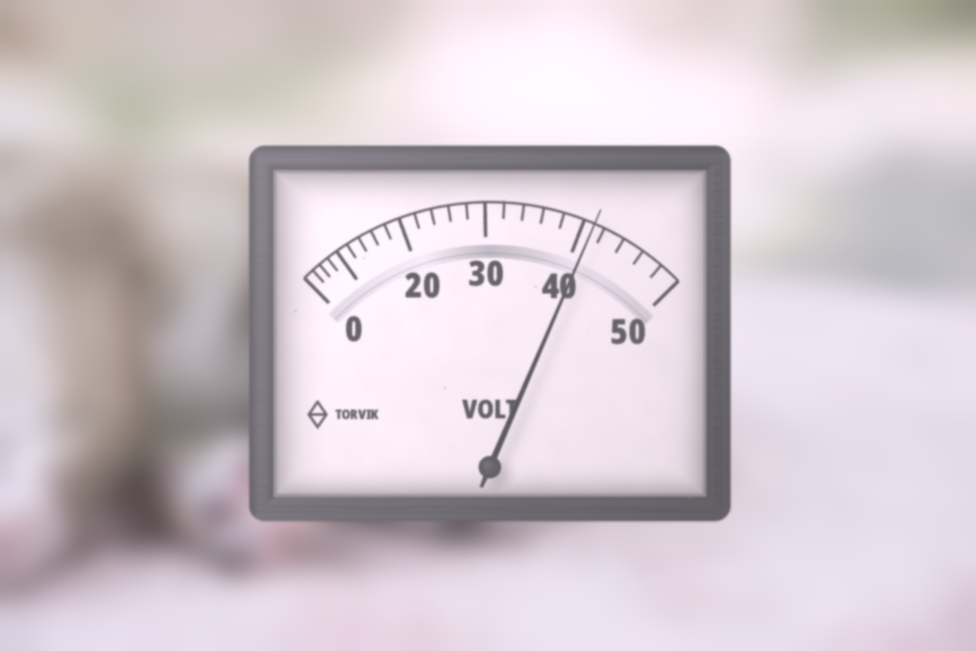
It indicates 41 V
